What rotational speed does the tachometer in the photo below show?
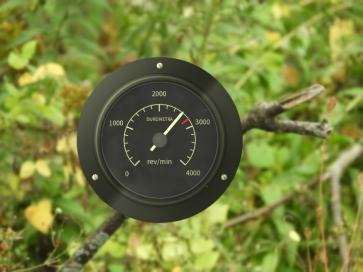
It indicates 2600 rpm
